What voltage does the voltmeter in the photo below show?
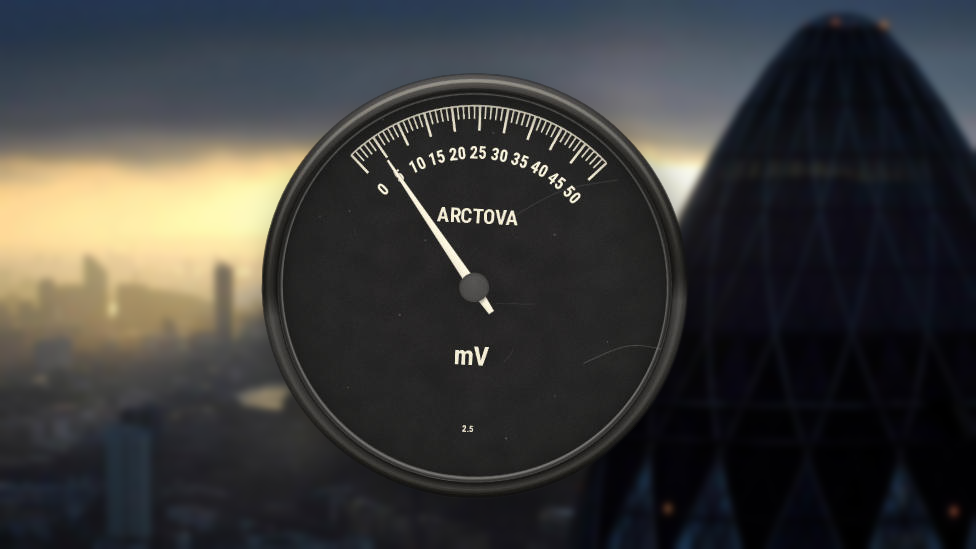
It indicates 5 mV
